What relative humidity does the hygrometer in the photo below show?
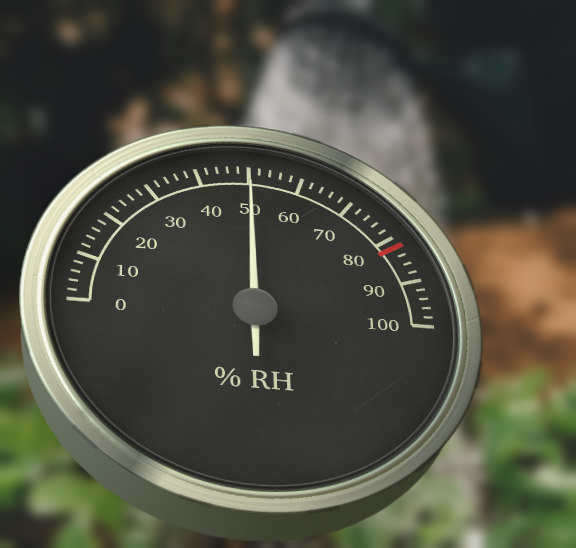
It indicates 50 %
